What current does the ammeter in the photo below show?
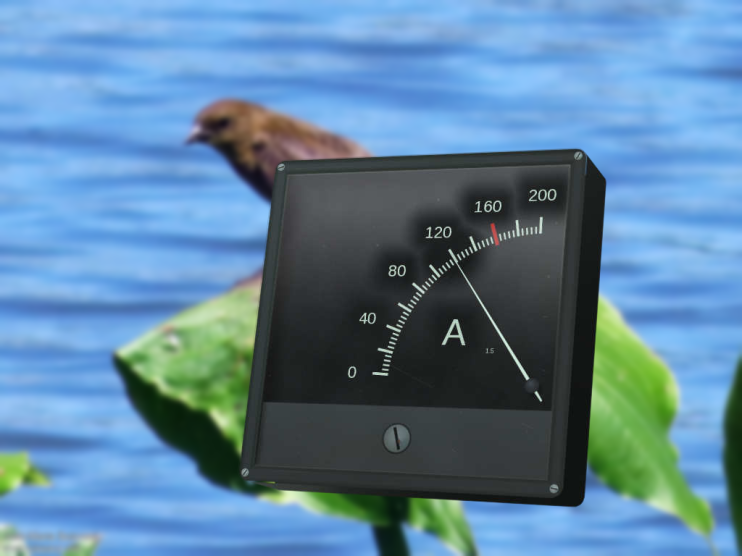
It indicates 120 A
